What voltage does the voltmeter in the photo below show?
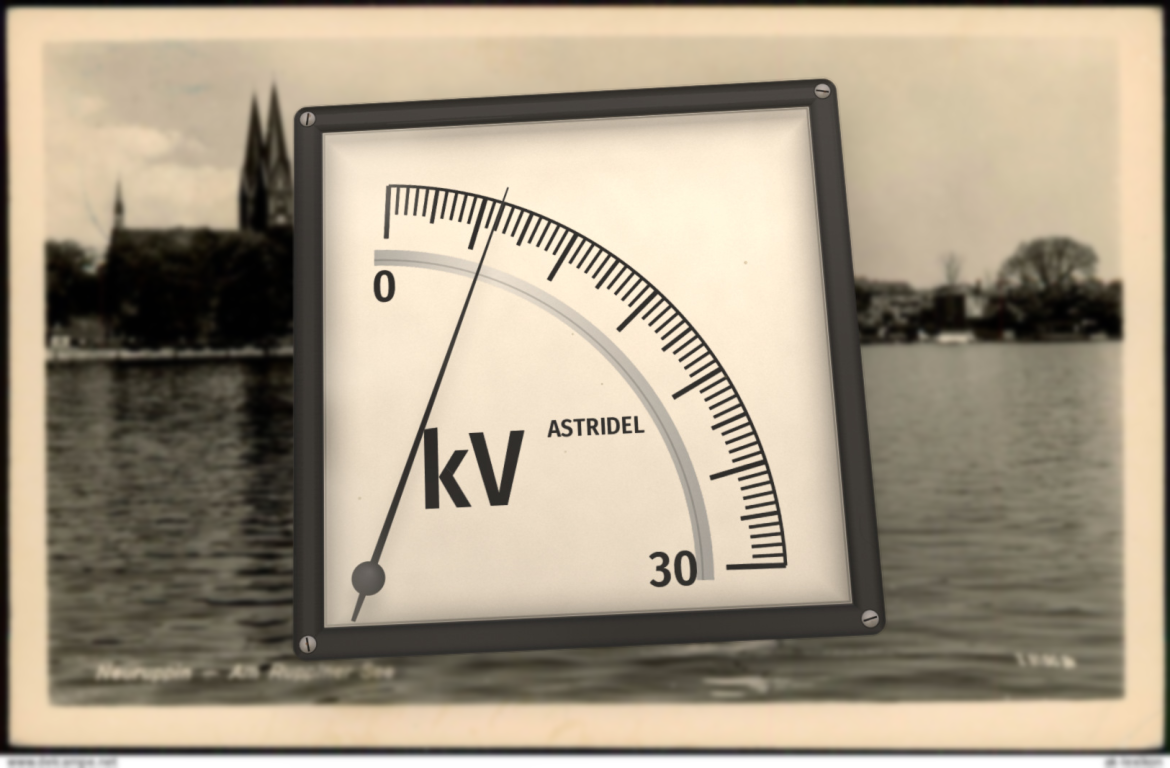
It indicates 6 kV
